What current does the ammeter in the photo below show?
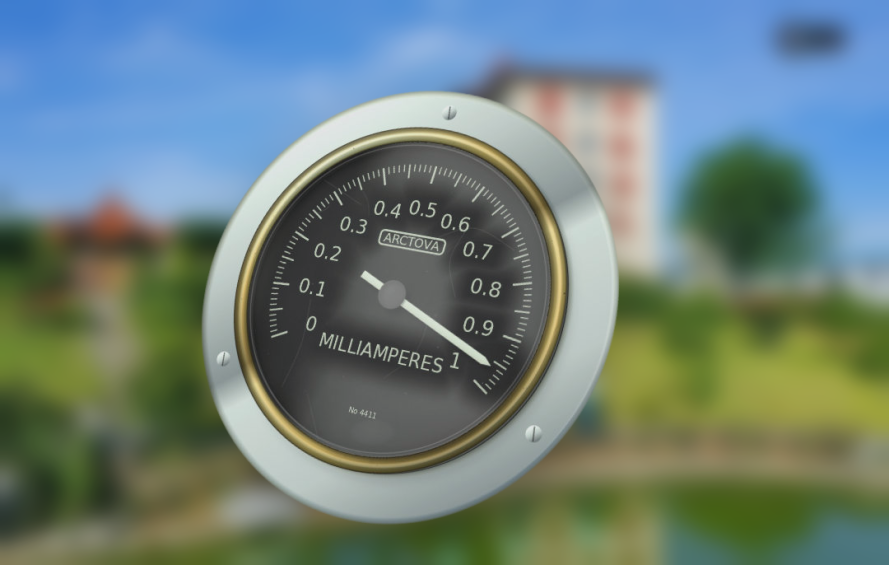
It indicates 0.96 mA
